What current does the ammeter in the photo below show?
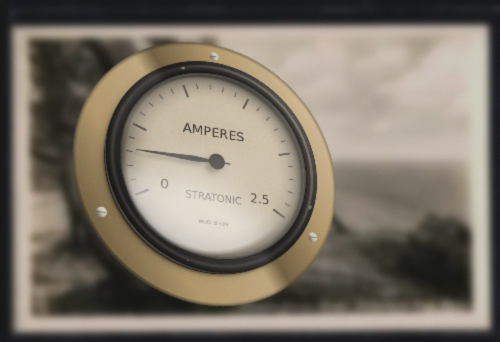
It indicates 0.3 A
